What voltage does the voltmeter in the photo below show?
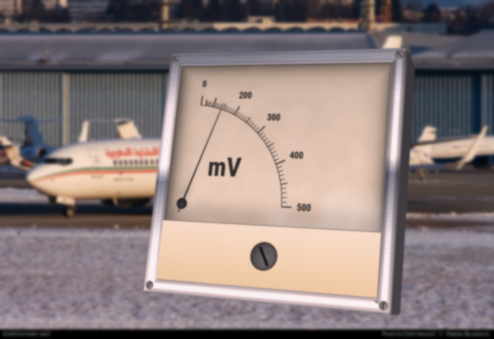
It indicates 150 mV
